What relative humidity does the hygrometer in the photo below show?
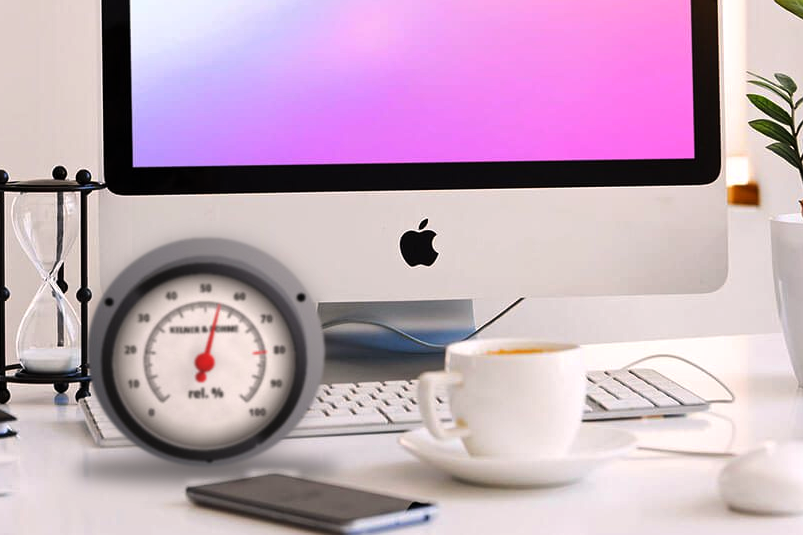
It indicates 55 %
